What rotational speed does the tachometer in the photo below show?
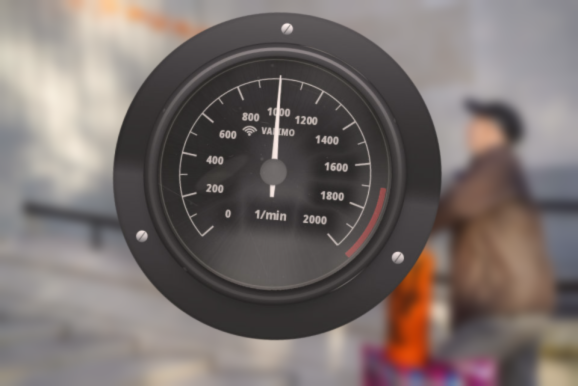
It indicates 1000 rpm
